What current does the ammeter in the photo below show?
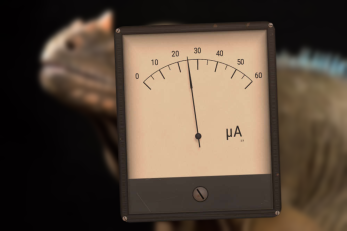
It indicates 25 µA
